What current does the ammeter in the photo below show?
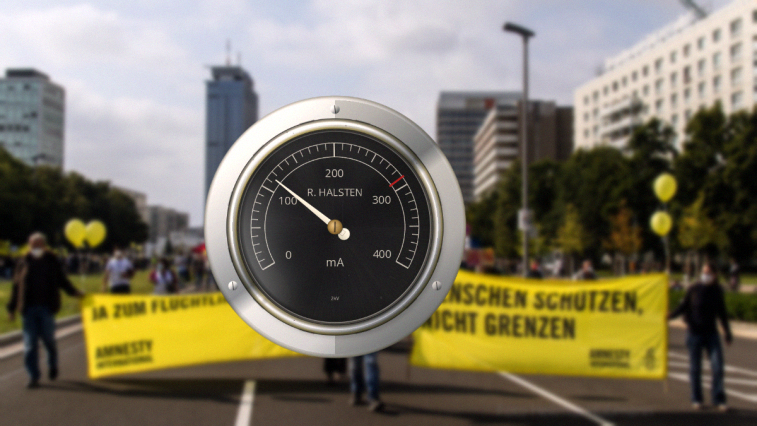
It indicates 115 mA
